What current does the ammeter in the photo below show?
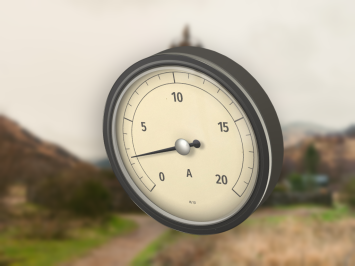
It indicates 2.5 A
